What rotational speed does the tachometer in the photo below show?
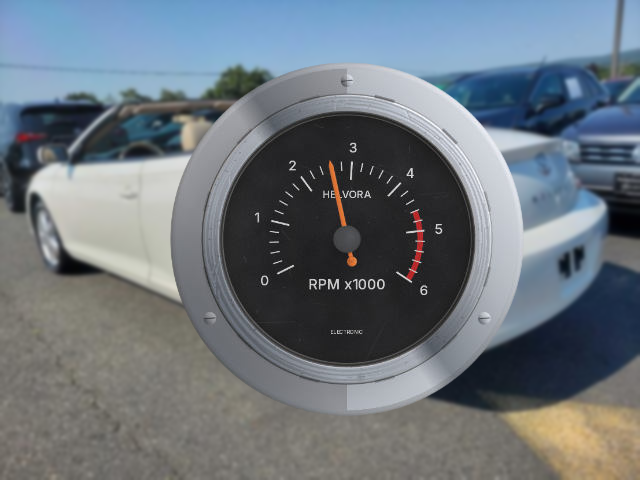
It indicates 2600 rpm
